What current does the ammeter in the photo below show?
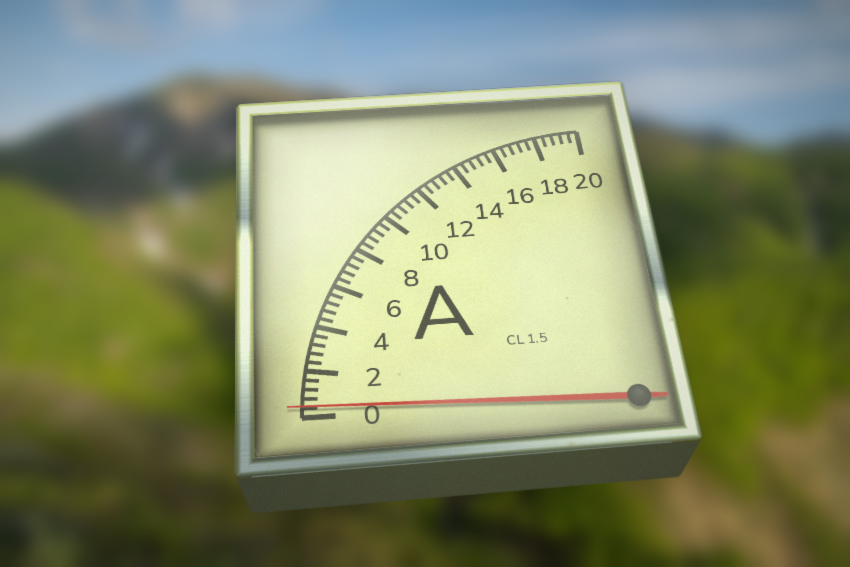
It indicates 0.4 A
